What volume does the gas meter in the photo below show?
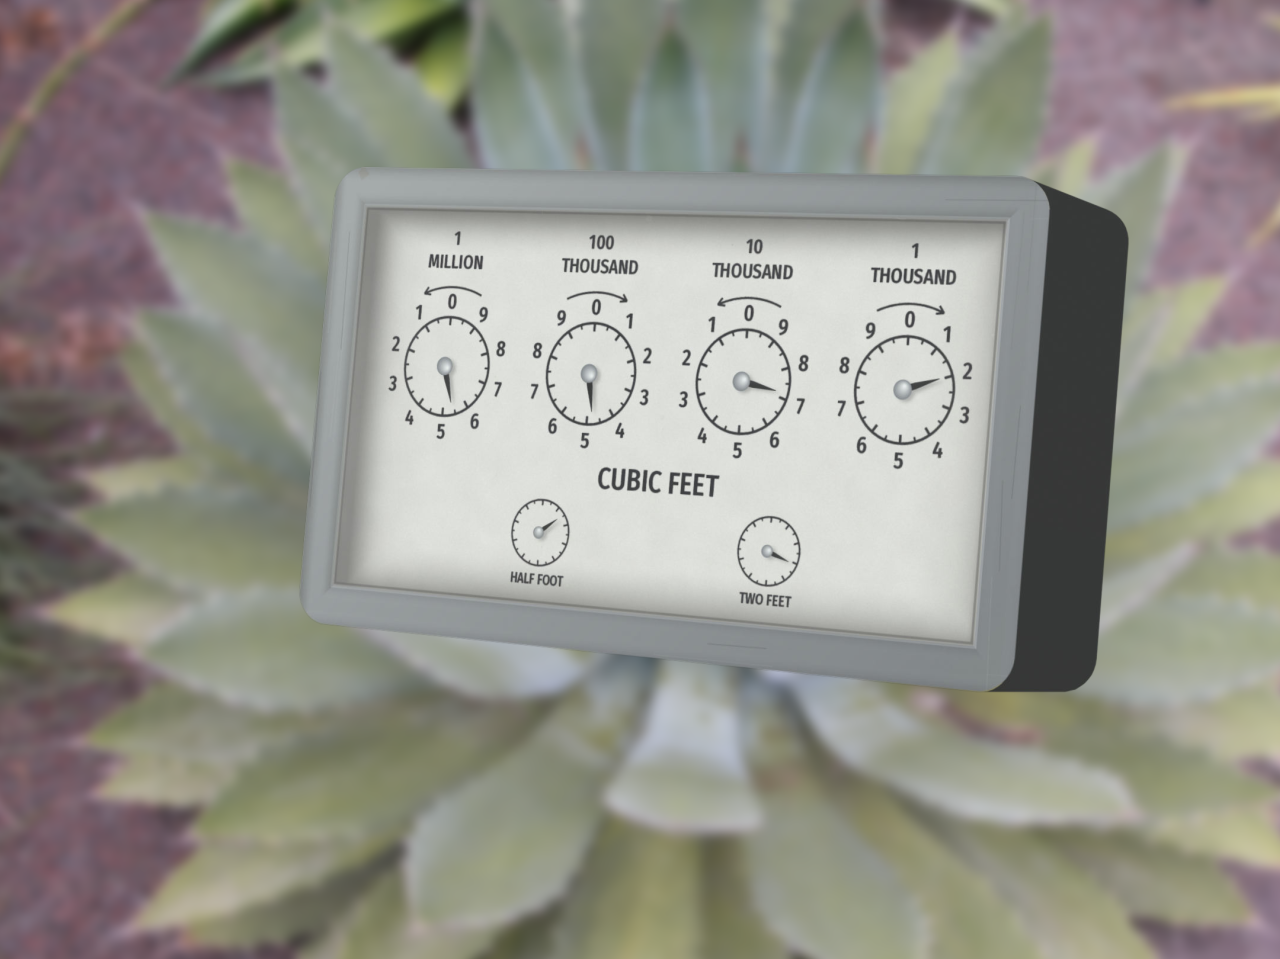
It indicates 547200 ft³
